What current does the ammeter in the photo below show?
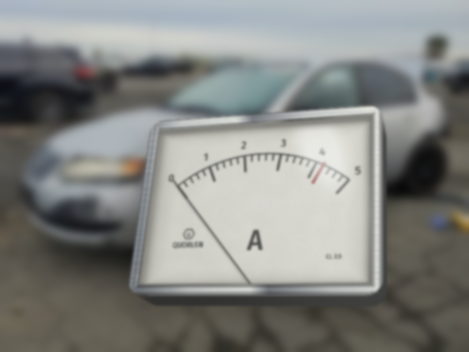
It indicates 0 A
